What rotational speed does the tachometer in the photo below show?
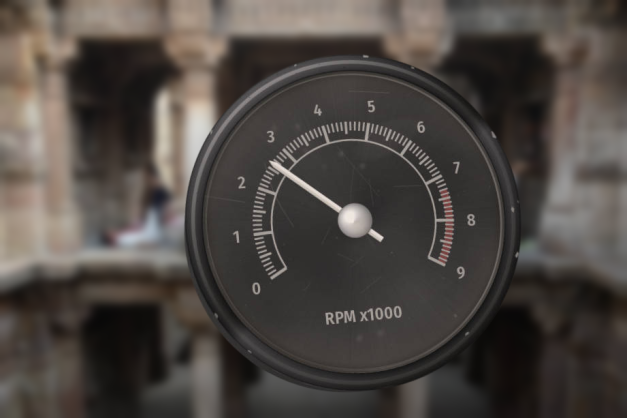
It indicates 2600 rpm
